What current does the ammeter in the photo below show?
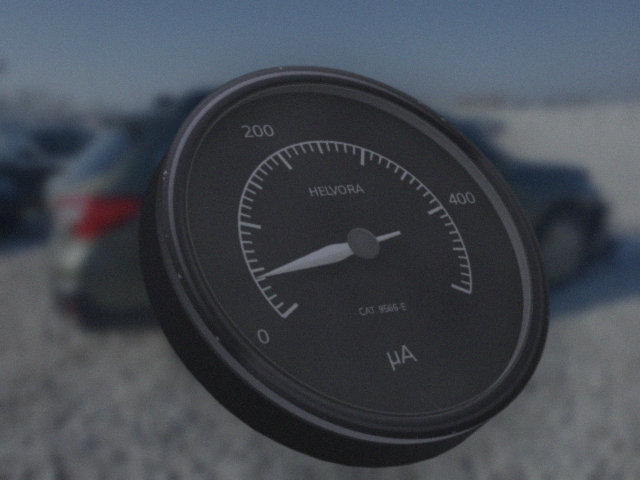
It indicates 40 µA
